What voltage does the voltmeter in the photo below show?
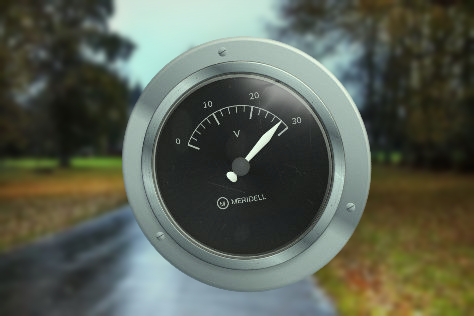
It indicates 28 V
